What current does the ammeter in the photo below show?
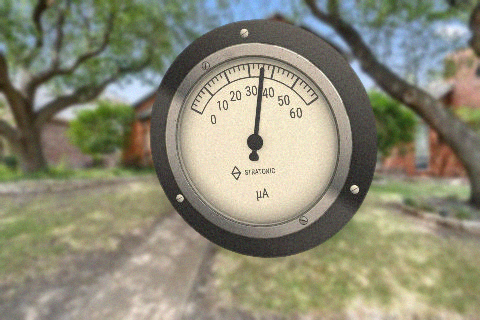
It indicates 36 µA
